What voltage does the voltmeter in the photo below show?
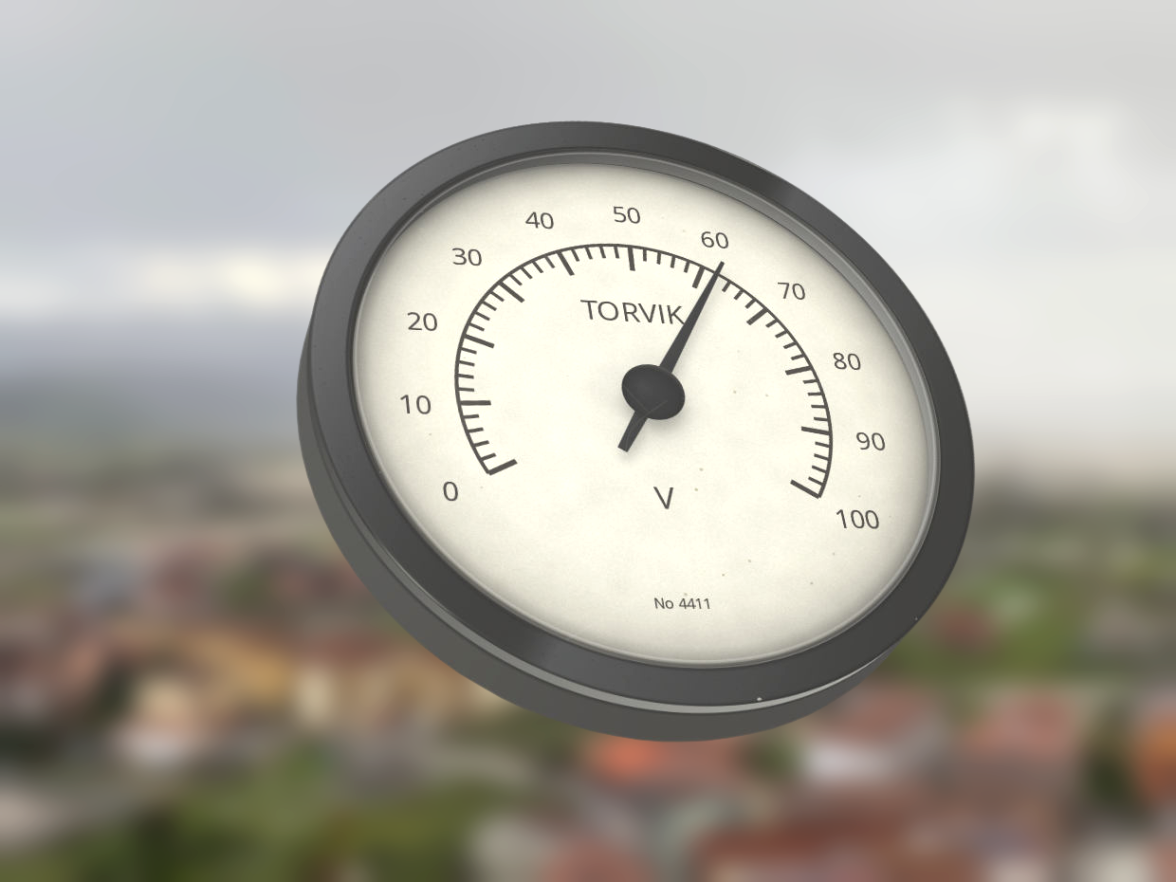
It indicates 62 V
